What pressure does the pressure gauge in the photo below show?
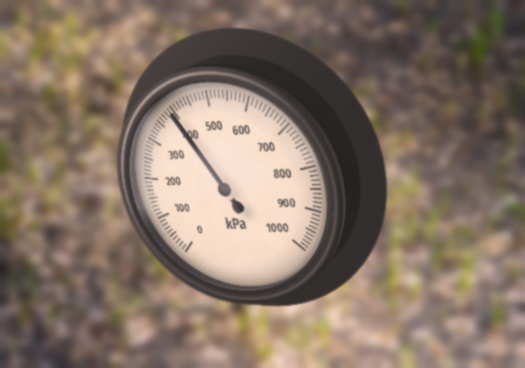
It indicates 400 kPa
